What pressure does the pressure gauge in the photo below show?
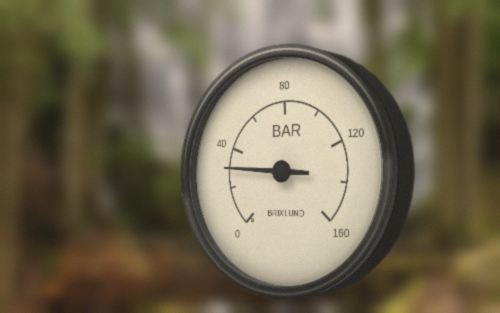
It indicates 30 bar
